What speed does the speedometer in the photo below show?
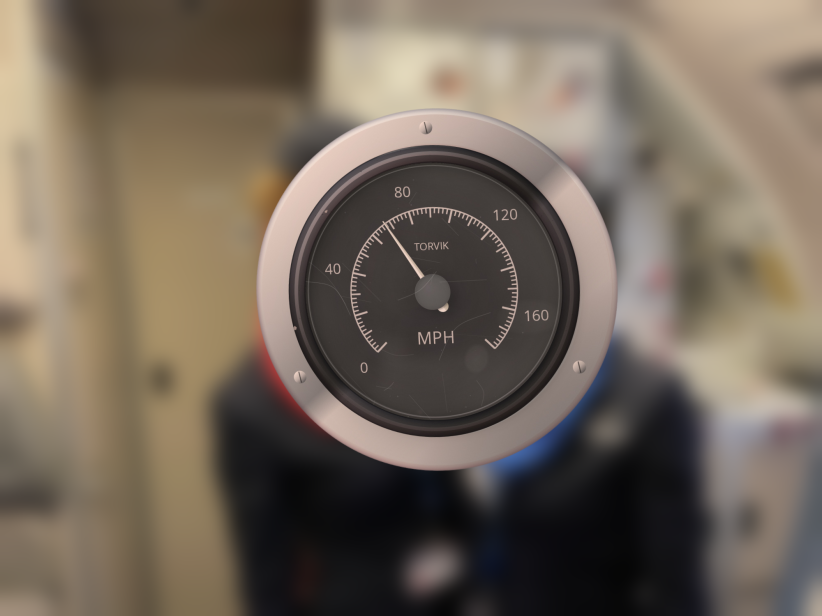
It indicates 68 mph
